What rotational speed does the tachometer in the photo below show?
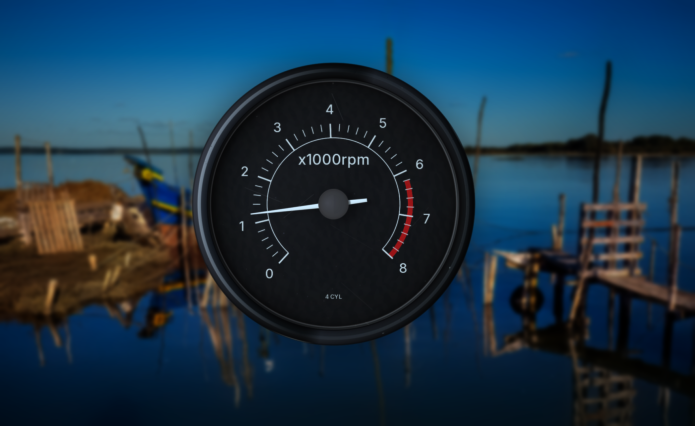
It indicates 1200 rpm
